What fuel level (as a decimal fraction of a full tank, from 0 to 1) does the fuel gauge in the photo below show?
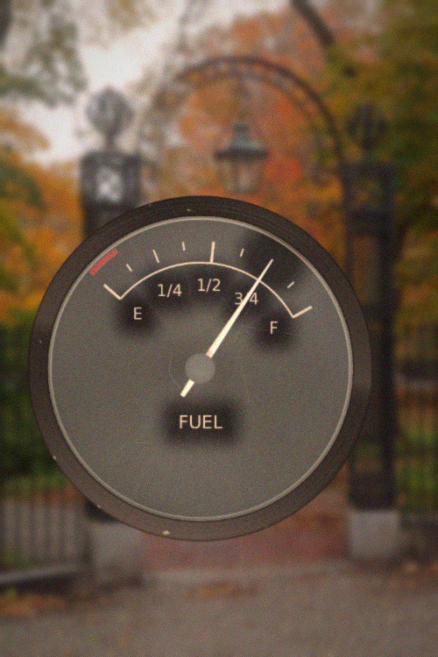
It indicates 0.75
